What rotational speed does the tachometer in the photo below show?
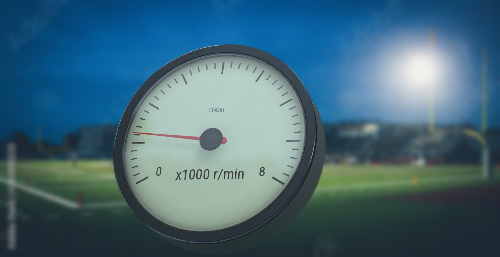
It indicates 1200 rpm
